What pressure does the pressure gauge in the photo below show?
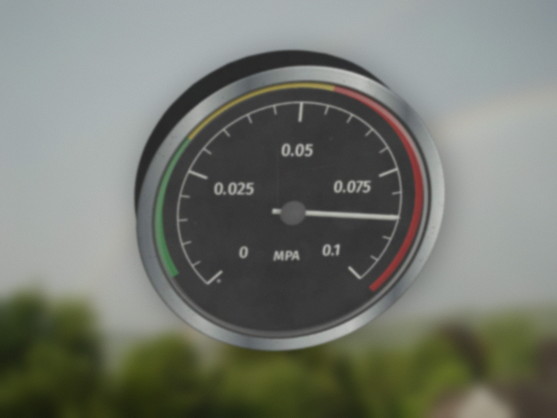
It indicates 0.085 MPa
